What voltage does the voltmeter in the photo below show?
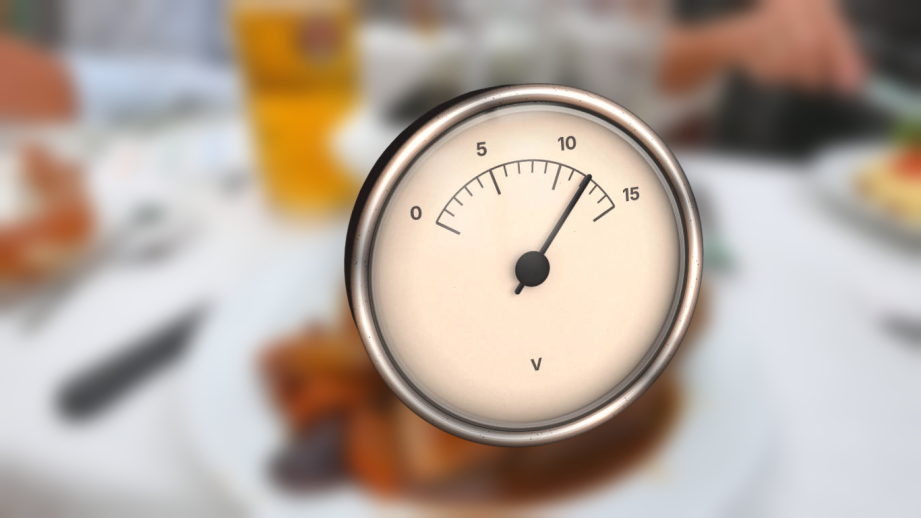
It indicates 12 V
